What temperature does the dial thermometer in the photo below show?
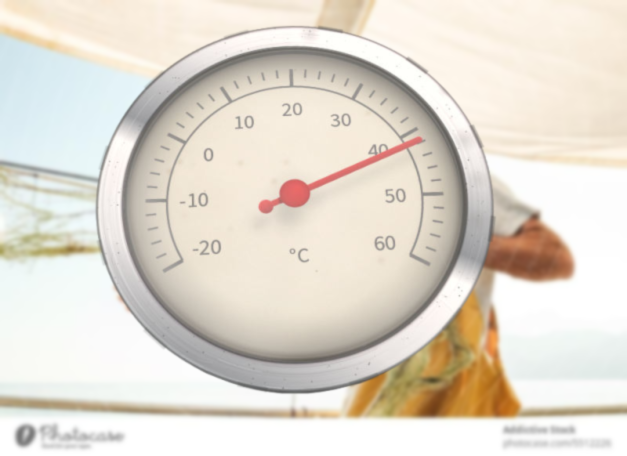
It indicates 42 °C
